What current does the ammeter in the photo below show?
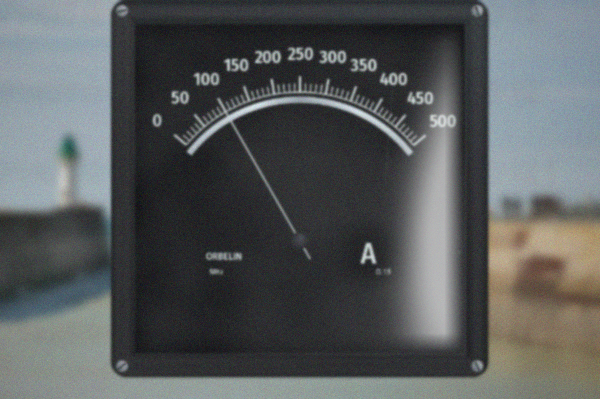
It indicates 100 A
